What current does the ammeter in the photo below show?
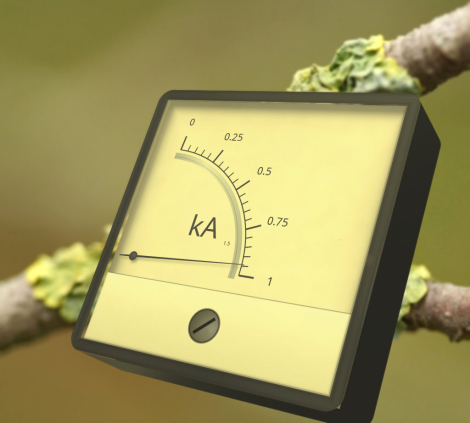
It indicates 0.95 kA
